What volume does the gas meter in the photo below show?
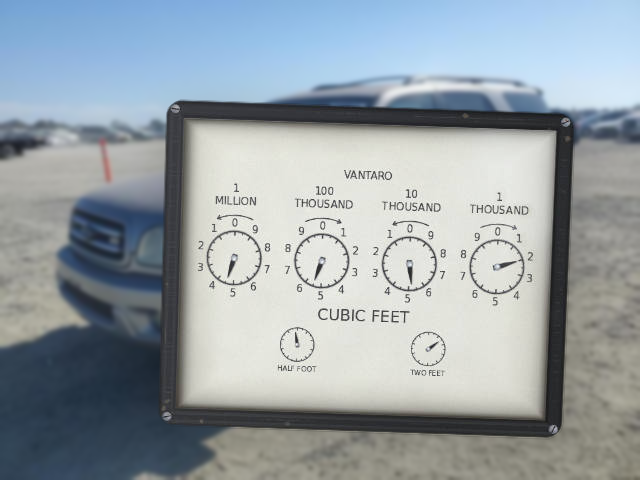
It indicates 455200 ft³
